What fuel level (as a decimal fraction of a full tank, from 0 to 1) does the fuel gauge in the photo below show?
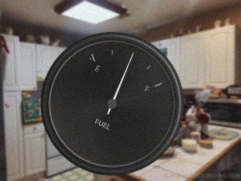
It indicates 0.5
